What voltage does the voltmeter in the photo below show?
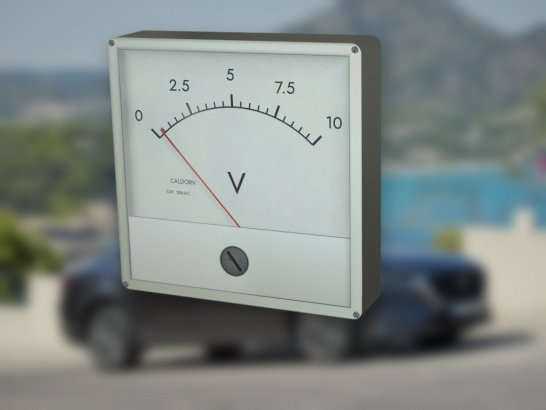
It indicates 0.5 V
